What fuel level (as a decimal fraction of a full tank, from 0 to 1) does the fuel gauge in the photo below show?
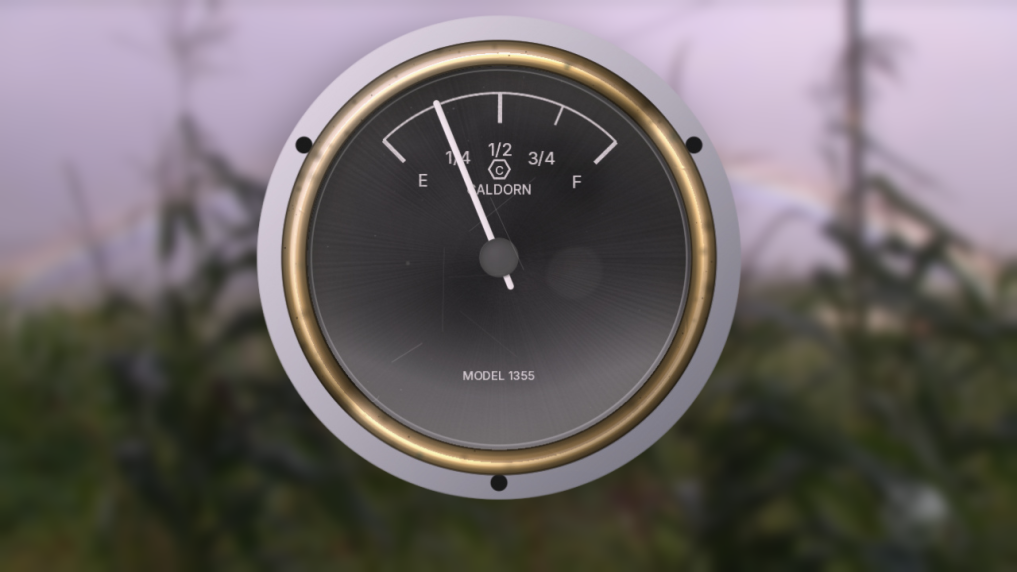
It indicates 0.25
